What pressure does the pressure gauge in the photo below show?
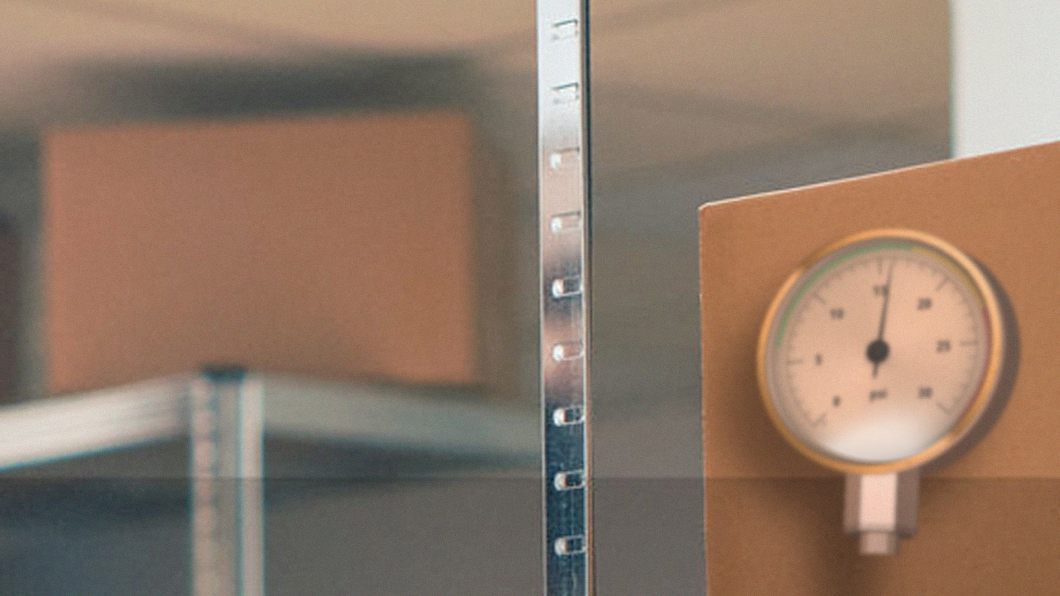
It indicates 16 psi
